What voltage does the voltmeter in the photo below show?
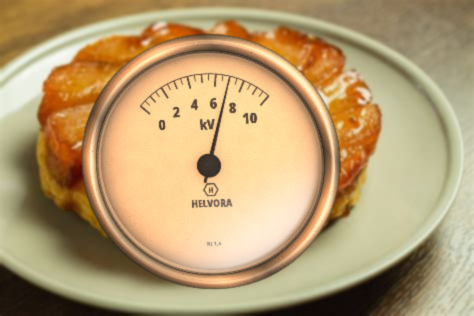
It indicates 7 kV
